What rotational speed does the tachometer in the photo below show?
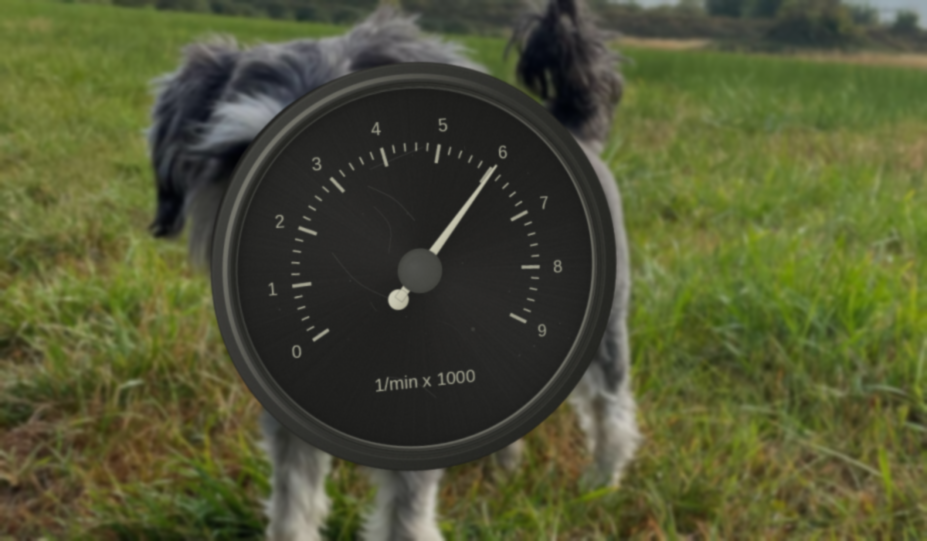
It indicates 6000 rpm
